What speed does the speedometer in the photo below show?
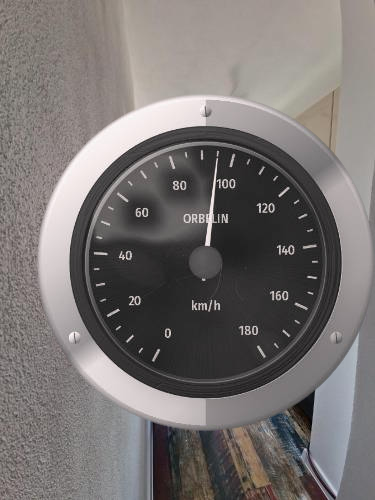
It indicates 95 km/h
